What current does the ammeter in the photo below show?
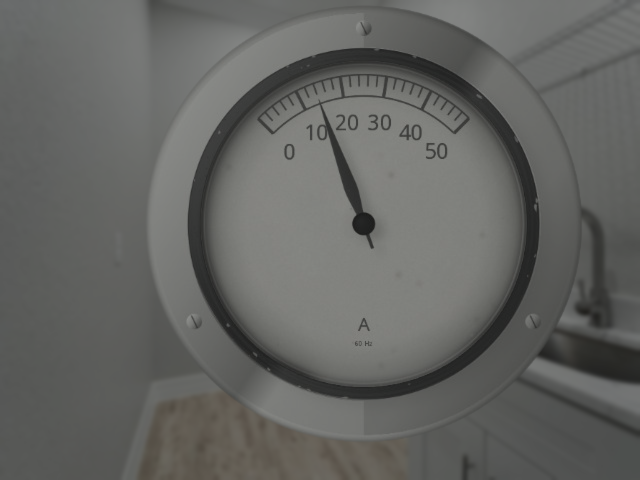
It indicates 14 A
